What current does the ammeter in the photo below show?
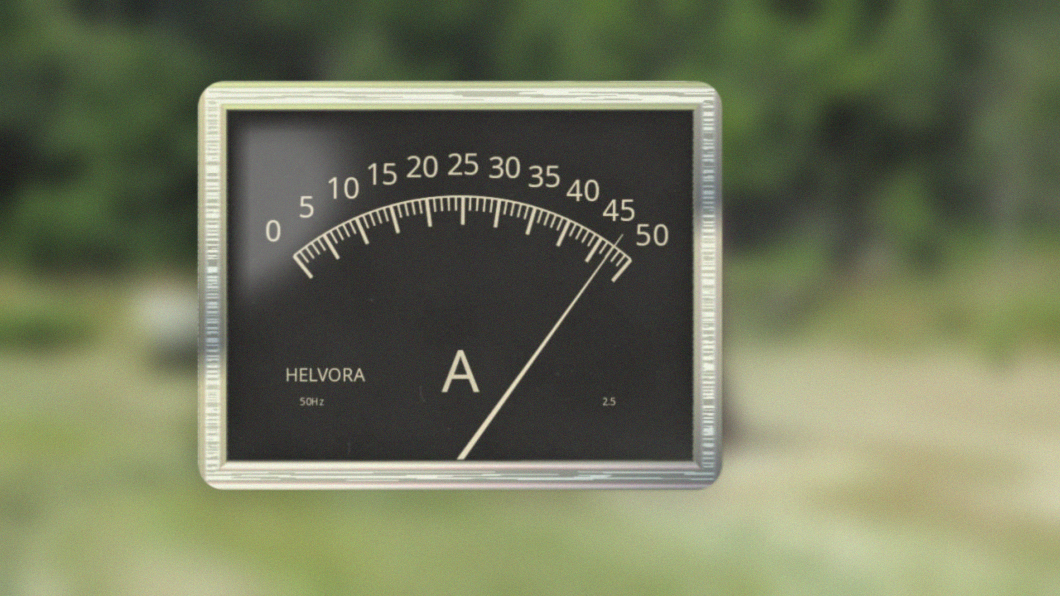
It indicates 47 A
